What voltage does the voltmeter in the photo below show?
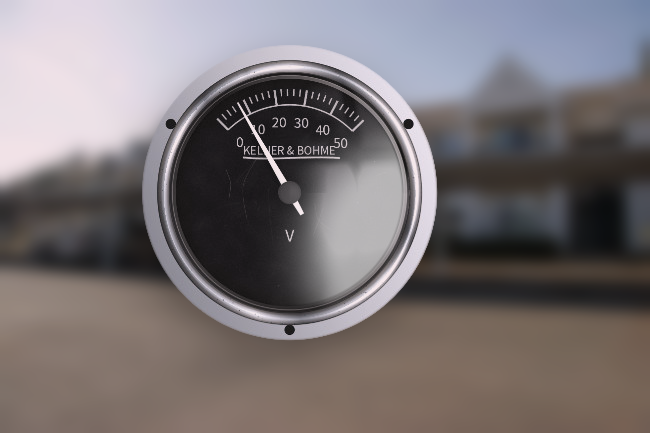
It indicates 8 V
